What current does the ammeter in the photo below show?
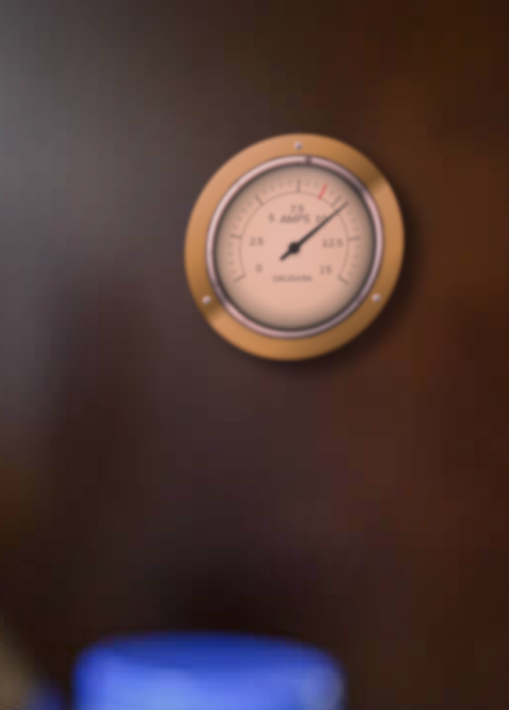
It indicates 10.5 A
